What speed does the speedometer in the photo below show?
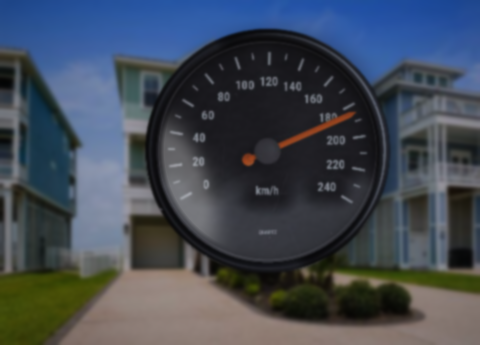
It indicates 185 km/h
